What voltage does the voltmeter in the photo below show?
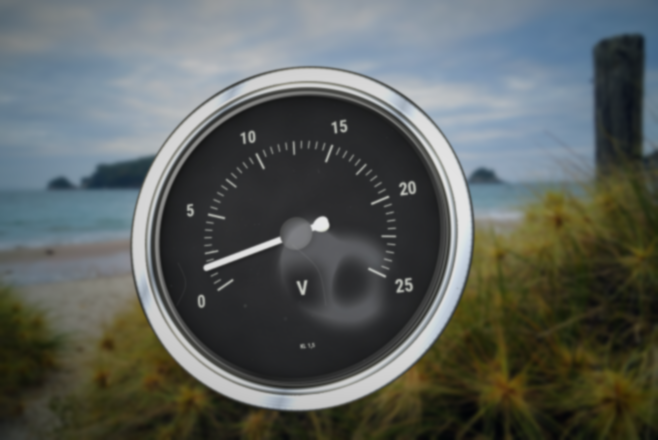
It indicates 1.5 V
